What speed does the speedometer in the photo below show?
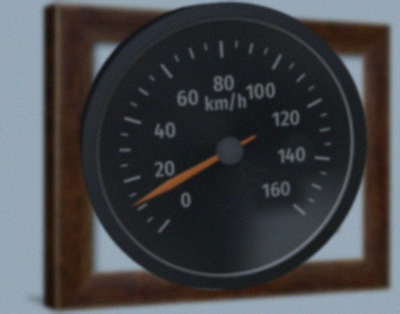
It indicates 12.5 km/h
